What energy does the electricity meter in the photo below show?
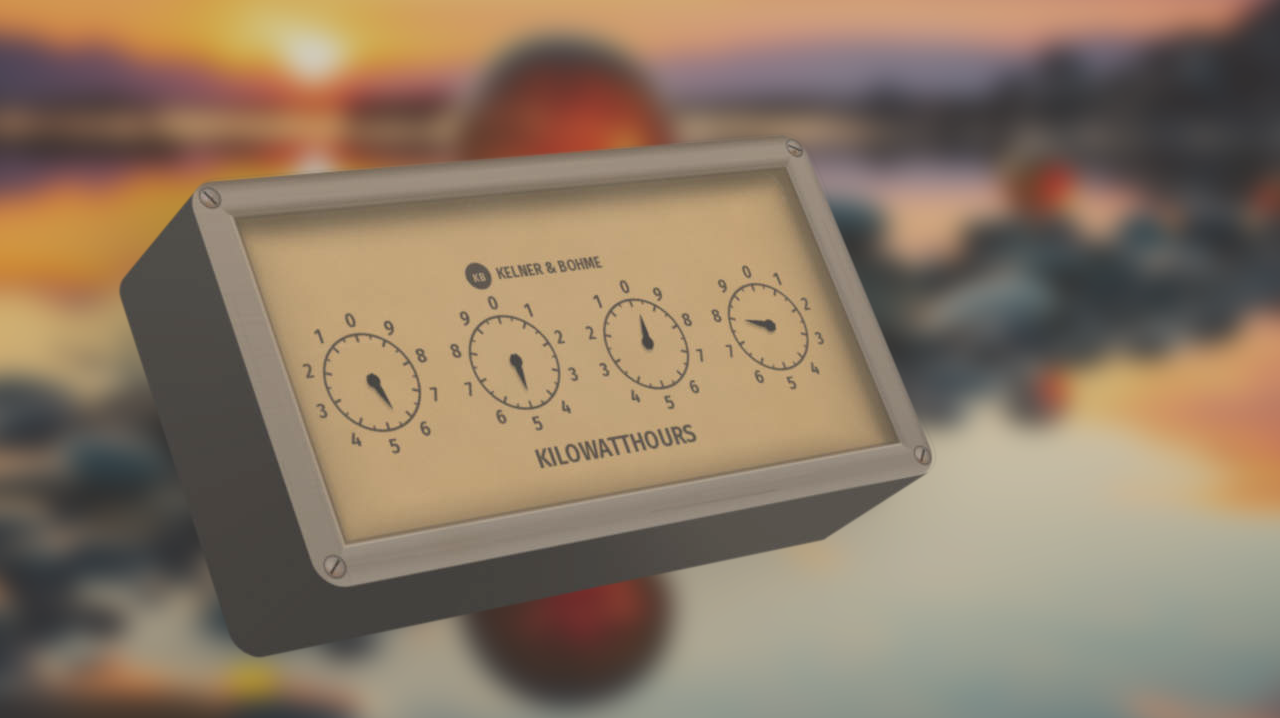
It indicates 5498 kWh
